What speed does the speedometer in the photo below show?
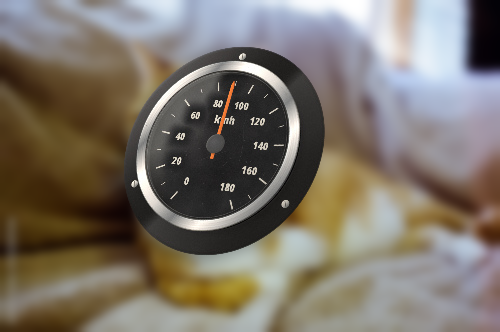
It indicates 90 km/h
